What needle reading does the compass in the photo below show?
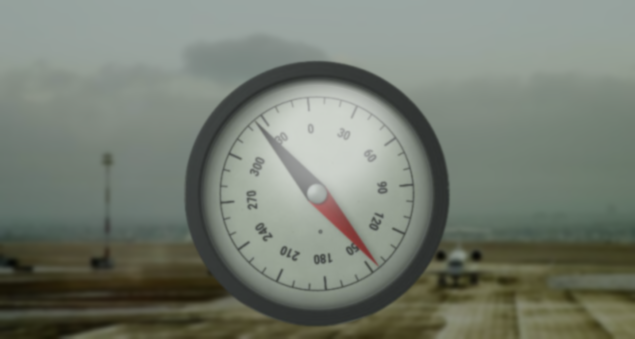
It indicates 145 °
